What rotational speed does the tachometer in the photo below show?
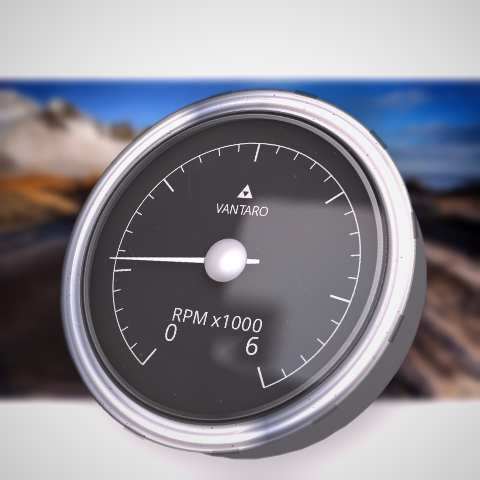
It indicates 1100 rpm
